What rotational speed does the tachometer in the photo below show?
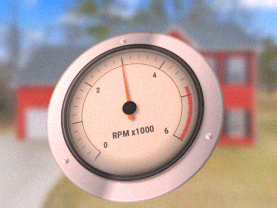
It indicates 3000 rpm
